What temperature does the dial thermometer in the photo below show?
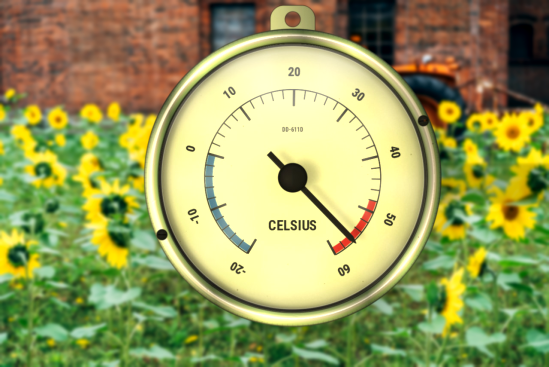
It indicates 56 °C
